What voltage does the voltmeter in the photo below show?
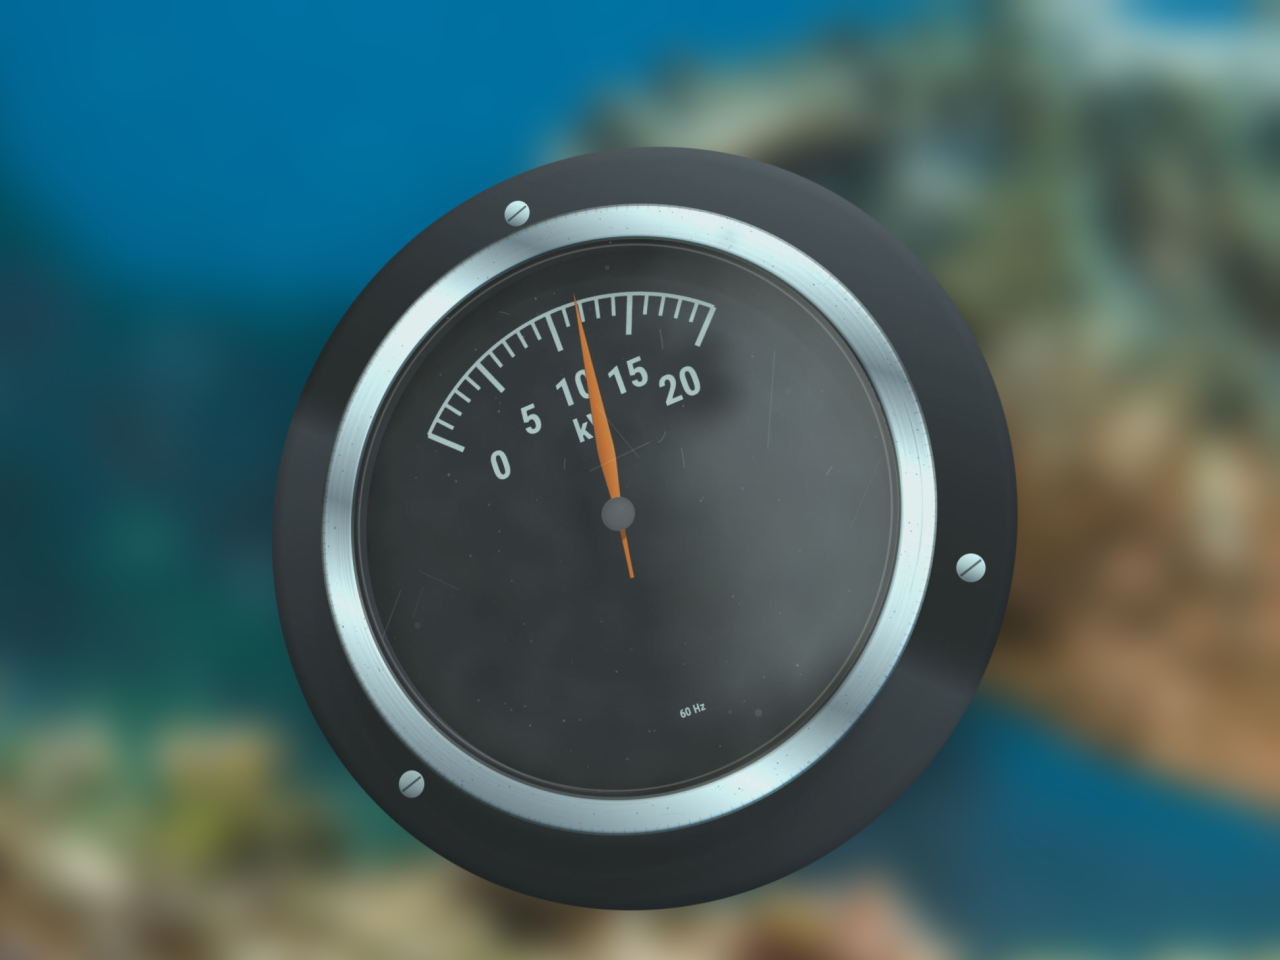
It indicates 12 kV
